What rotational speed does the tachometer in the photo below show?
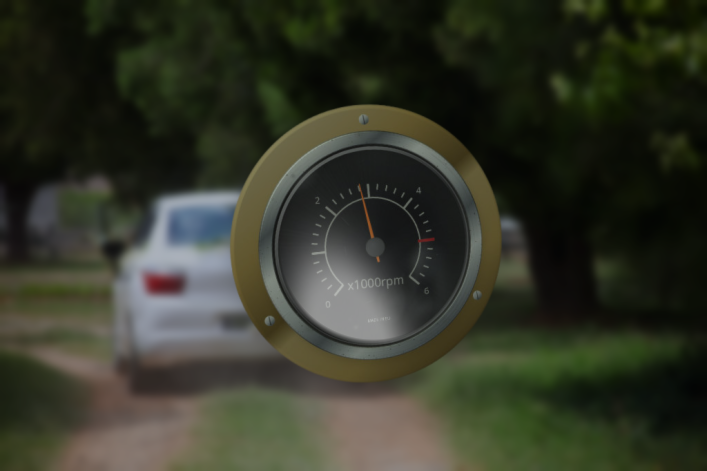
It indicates 2800 rpm
